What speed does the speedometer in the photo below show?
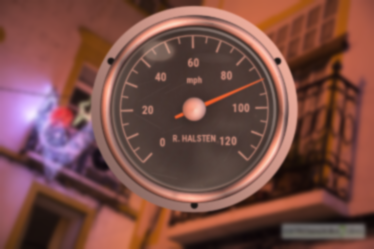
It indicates 90 mph
